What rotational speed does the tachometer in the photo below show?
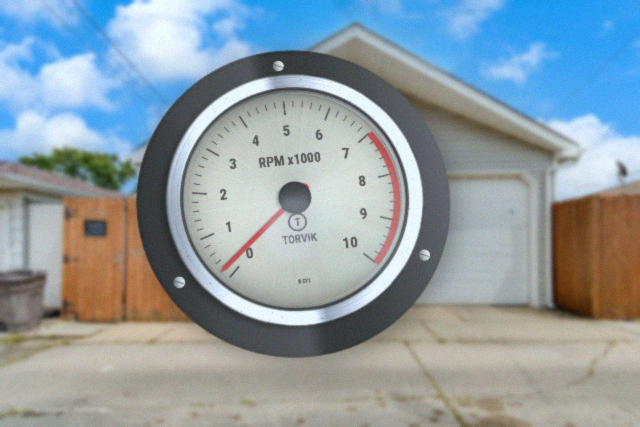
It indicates 200 rpm
